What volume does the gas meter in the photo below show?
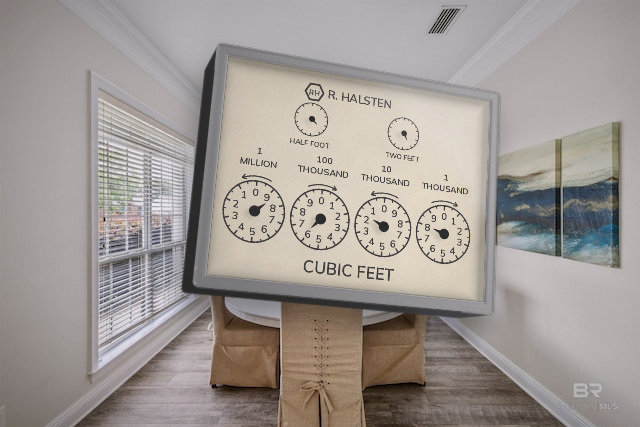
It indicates 861800 ft³
